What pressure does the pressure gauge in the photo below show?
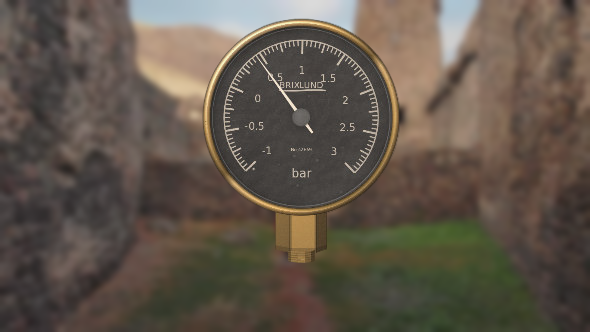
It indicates 0.45 bar
